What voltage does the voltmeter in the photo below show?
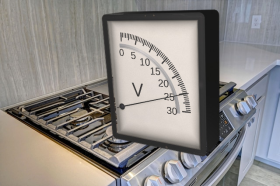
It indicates 25 V
